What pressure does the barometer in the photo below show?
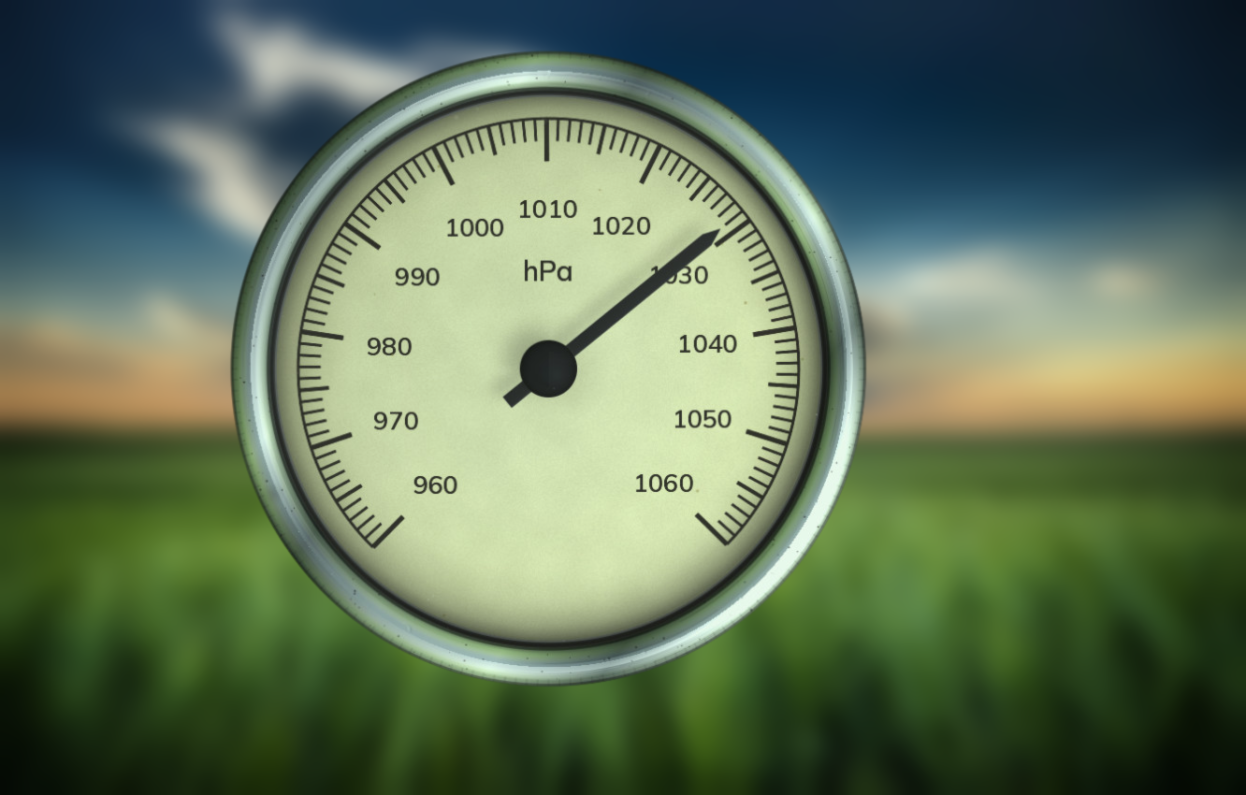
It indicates 1029 hPa
